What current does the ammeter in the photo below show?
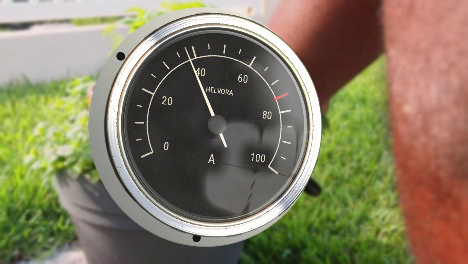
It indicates 37.5 A
